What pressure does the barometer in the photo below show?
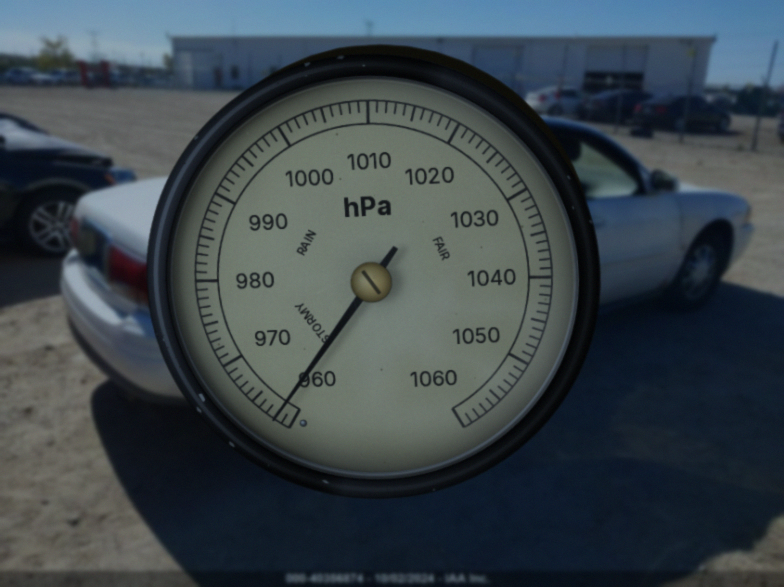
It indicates 962 hPa
